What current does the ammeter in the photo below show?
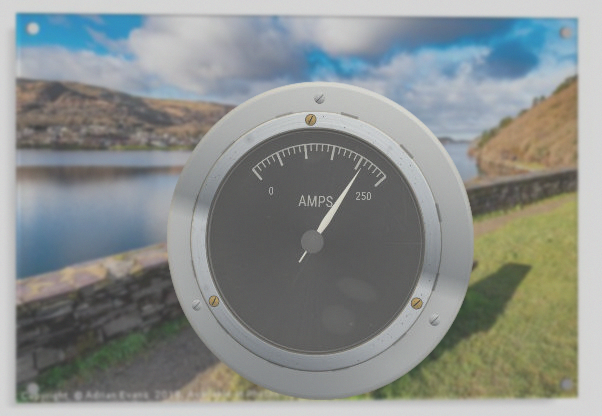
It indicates 210 A
